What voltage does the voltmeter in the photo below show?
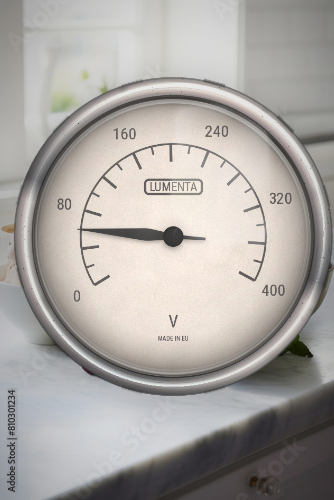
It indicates 60 V
